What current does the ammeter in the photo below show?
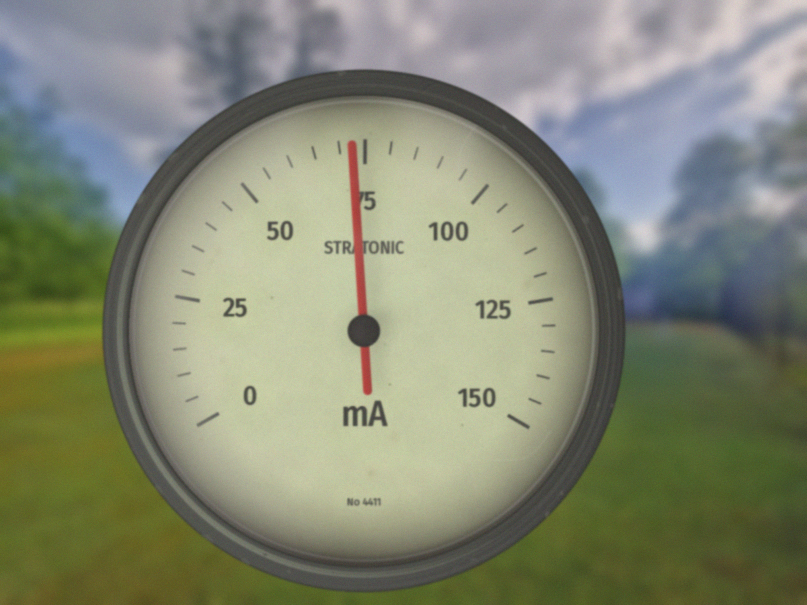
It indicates 72.5 mA
